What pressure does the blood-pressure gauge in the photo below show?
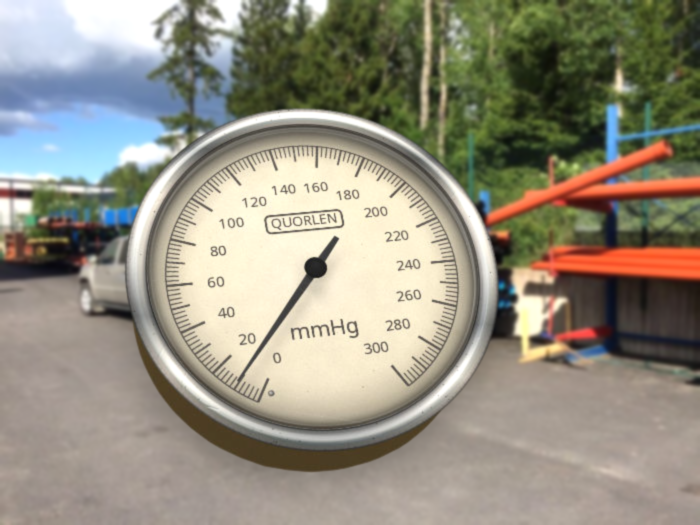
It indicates 10 mmHg
